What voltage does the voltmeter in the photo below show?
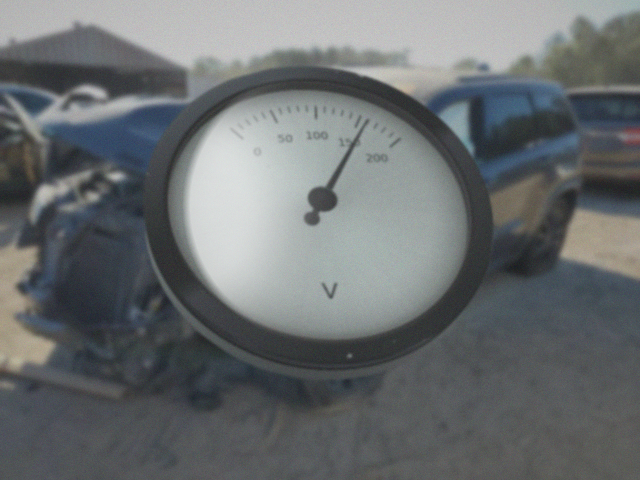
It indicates 160 V
